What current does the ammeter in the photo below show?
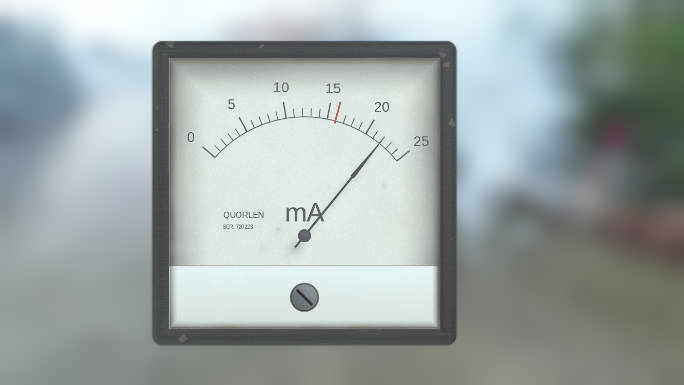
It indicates 22 mA
